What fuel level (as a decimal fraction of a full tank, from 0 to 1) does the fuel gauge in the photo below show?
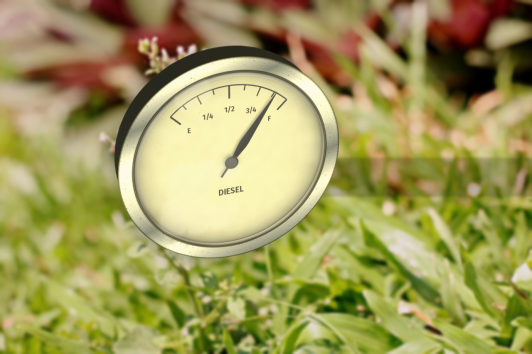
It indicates 0.875
